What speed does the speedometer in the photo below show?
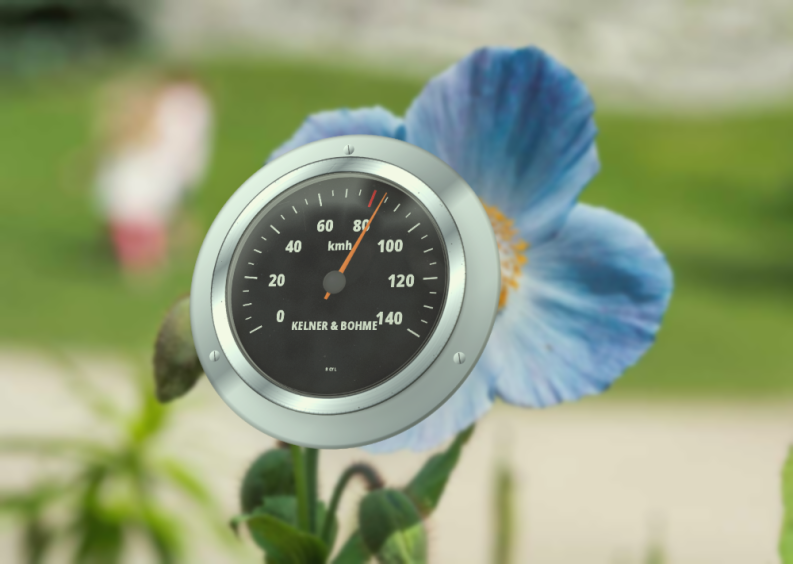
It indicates 85 km/h
